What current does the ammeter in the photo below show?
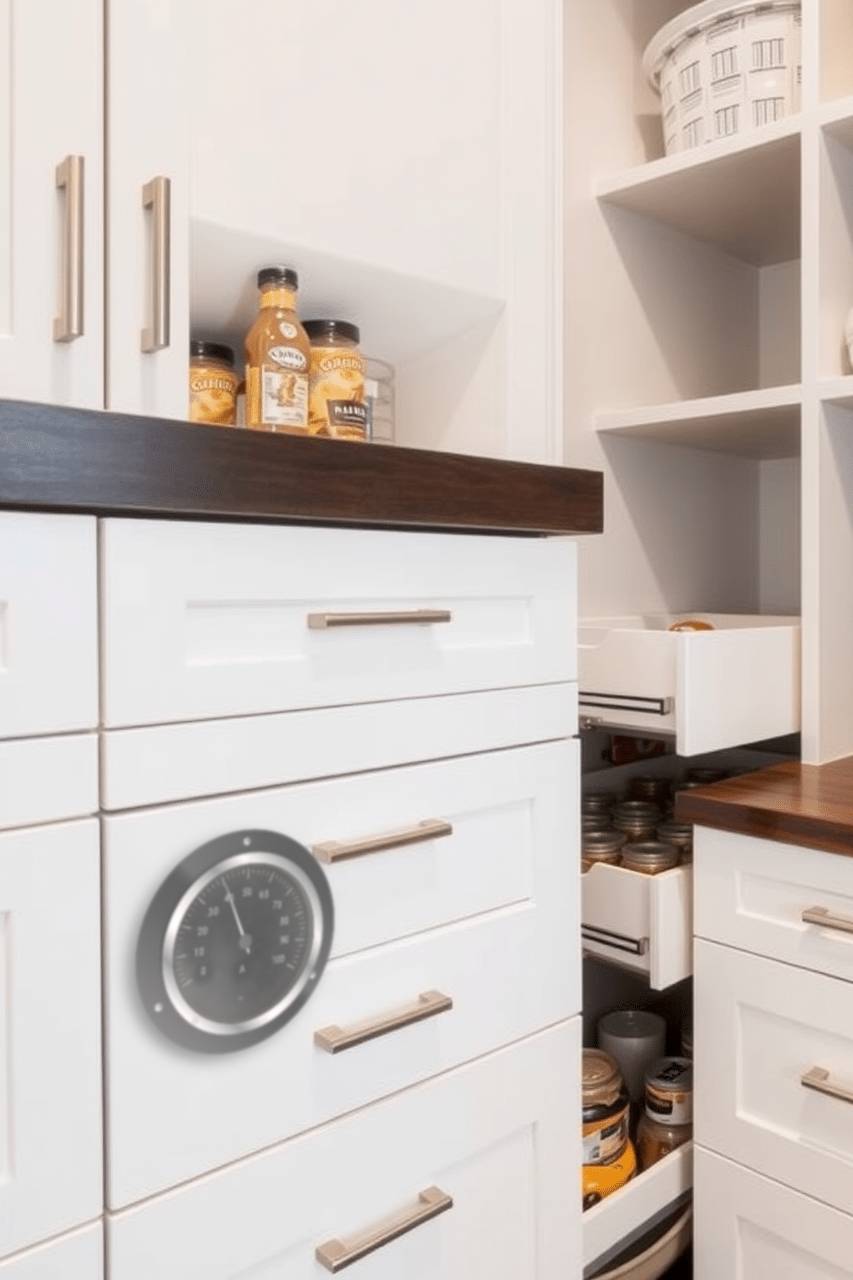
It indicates 40 A
